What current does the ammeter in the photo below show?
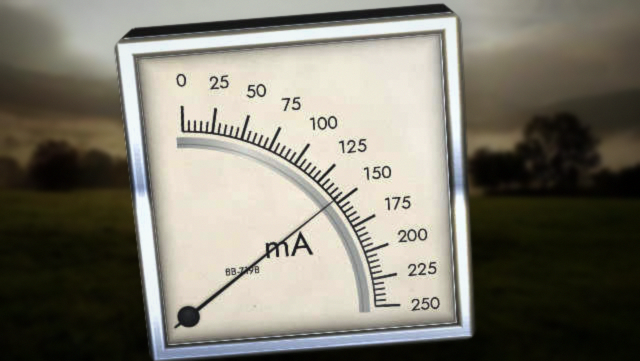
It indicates 145 mA
